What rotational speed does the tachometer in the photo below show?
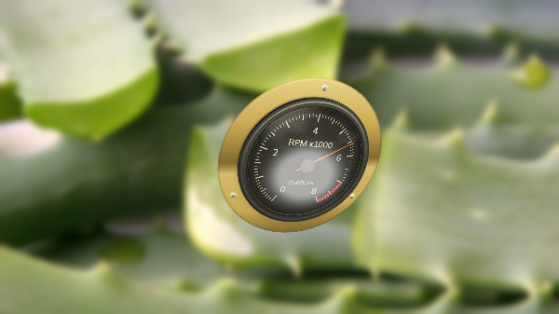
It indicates 5500 rpm
